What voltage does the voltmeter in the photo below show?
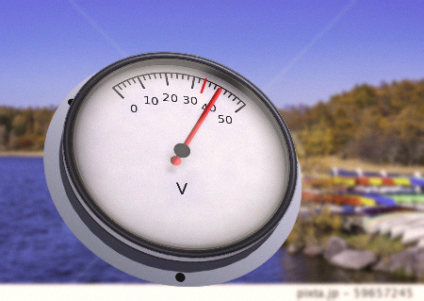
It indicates 40 V
